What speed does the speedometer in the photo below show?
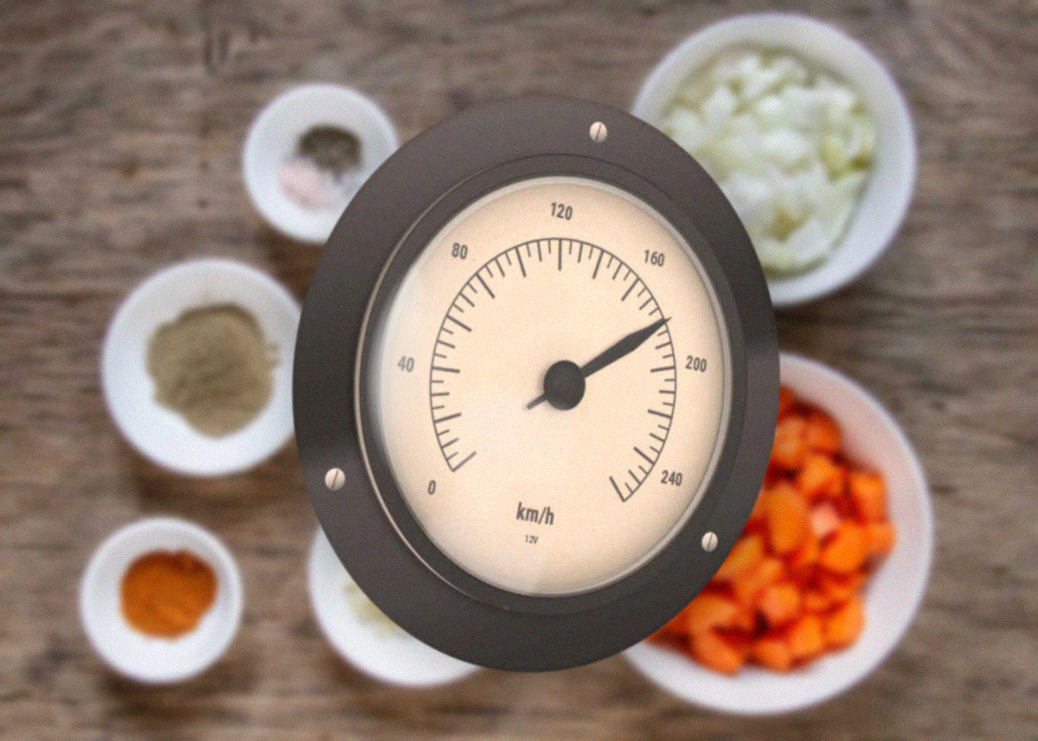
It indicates 180 km/h
